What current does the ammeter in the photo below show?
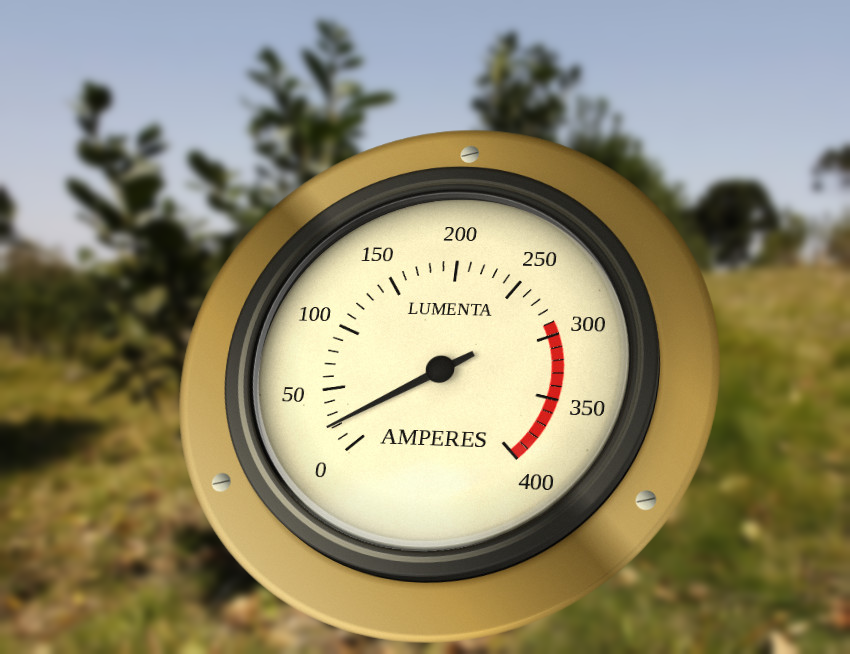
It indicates 20 A
